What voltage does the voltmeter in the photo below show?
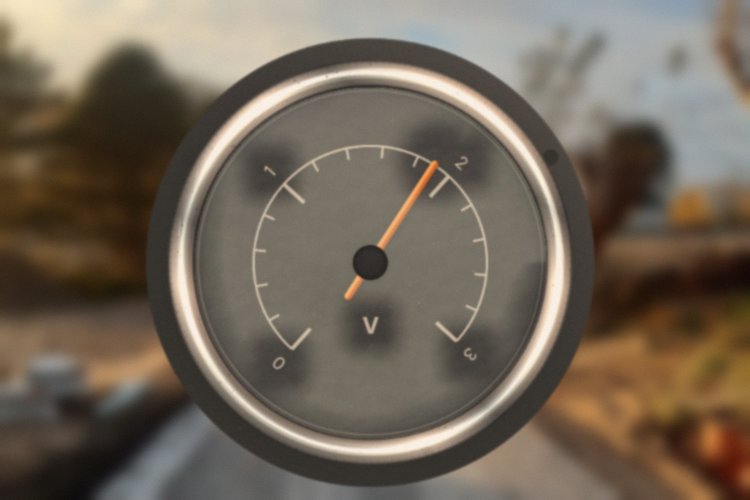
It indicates 1.9 V
